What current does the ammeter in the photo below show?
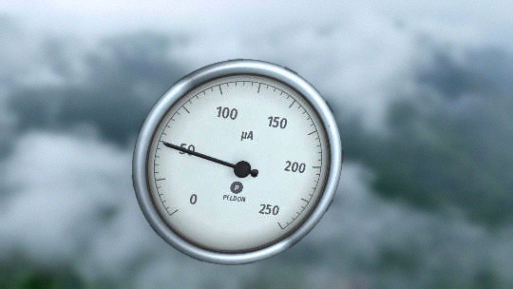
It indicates 50 µA
